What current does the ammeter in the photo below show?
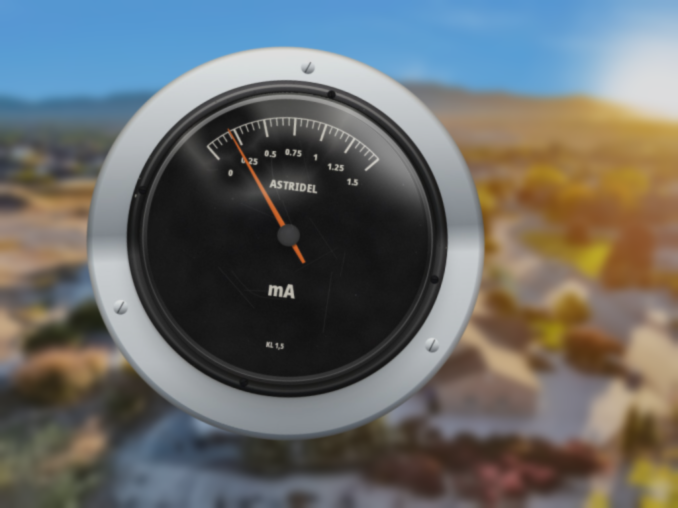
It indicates 0.2 mA
